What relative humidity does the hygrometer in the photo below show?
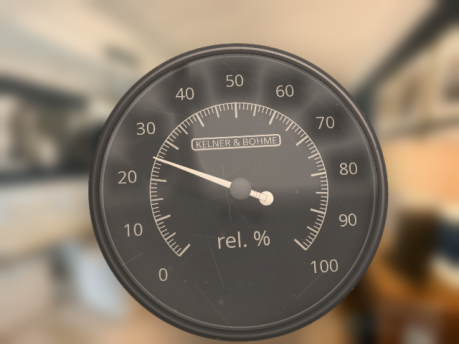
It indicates 25 %
